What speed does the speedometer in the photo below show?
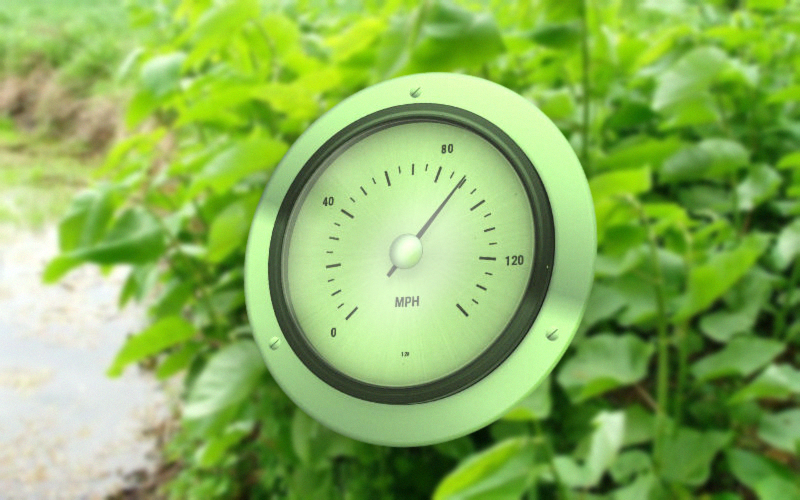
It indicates 90 mph
